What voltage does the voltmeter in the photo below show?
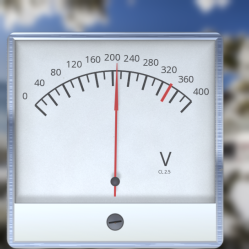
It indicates 210 V
